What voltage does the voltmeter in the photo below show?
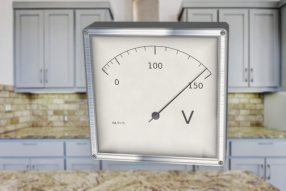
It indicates 145 V
